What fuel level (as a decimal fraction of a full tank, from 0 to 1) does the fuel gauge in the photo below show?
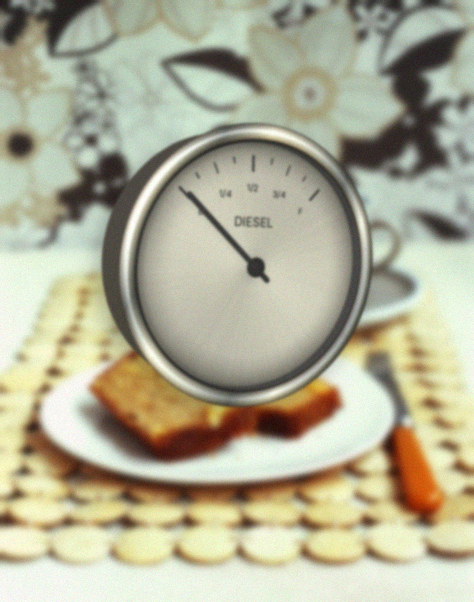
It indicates 0
